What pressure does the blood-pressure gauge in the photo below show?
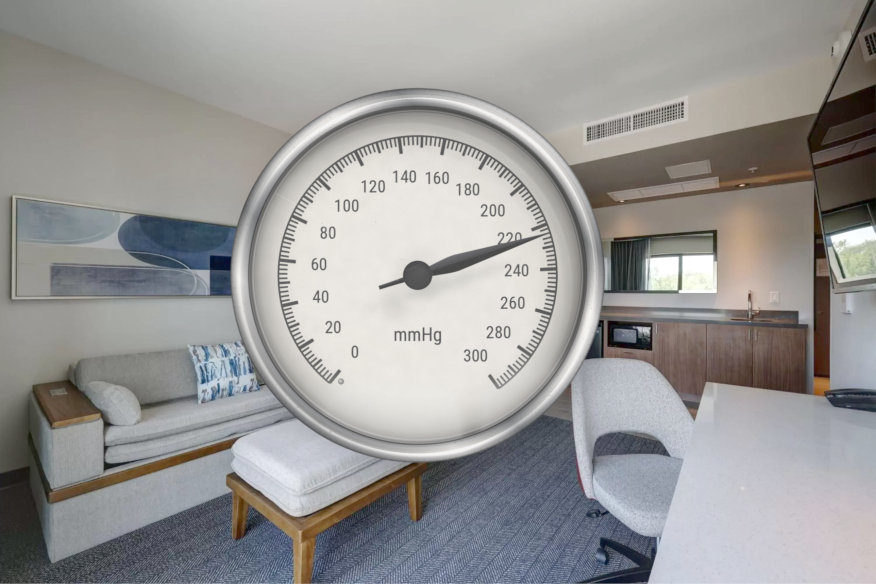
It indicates 224 mmHg
